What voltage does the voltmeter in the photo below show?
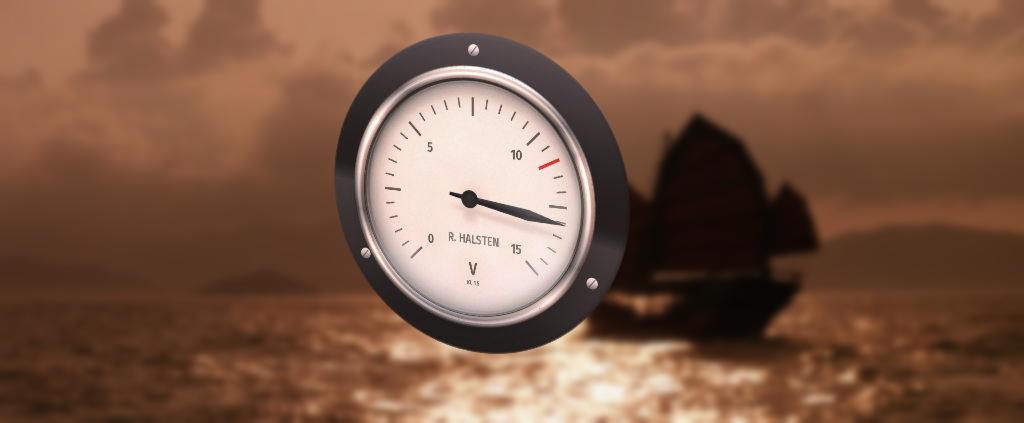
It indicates 13 V
